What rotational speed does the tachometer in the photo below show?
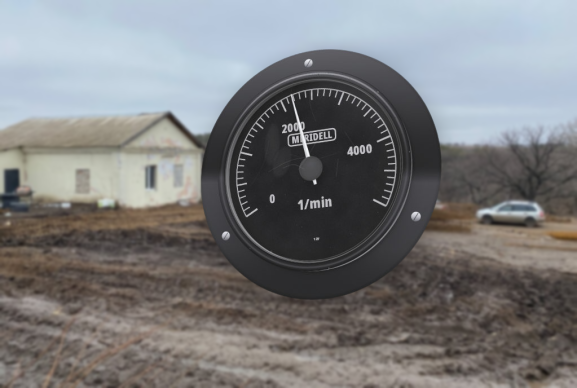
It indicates 2200 rpm
